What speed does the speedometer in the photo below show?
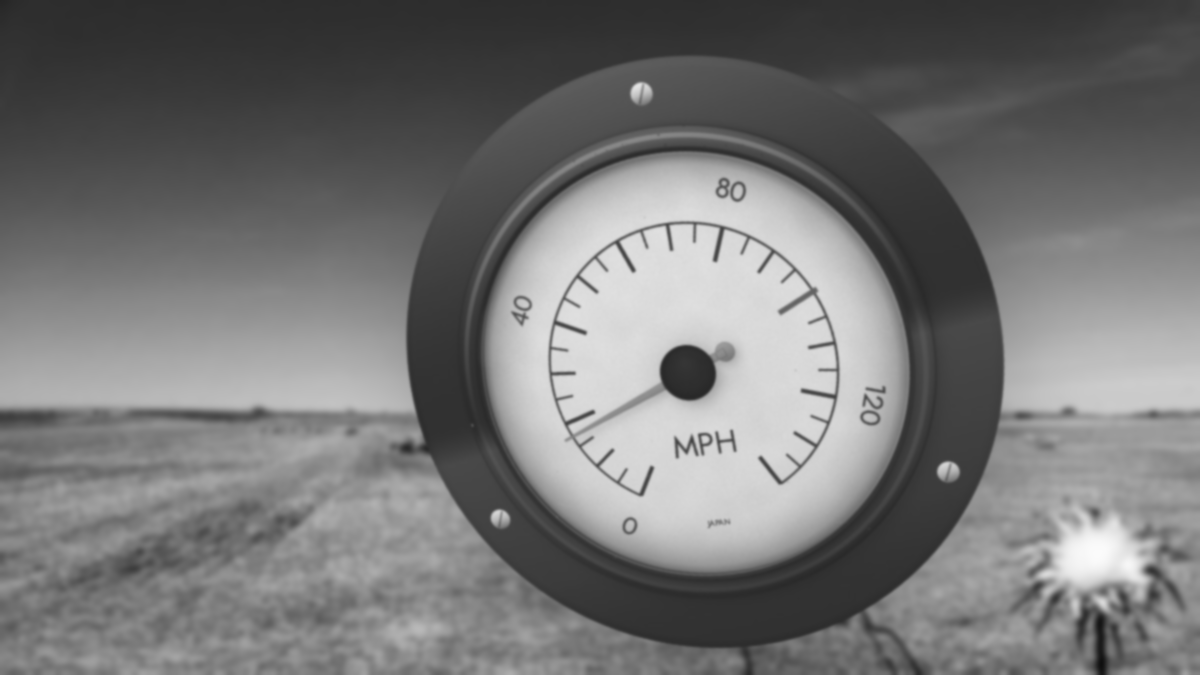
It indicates 17.5 mph
